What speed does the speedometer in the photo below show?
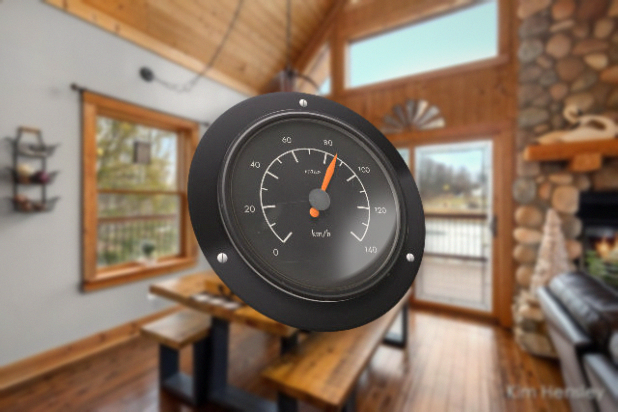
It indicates 85 km/h
